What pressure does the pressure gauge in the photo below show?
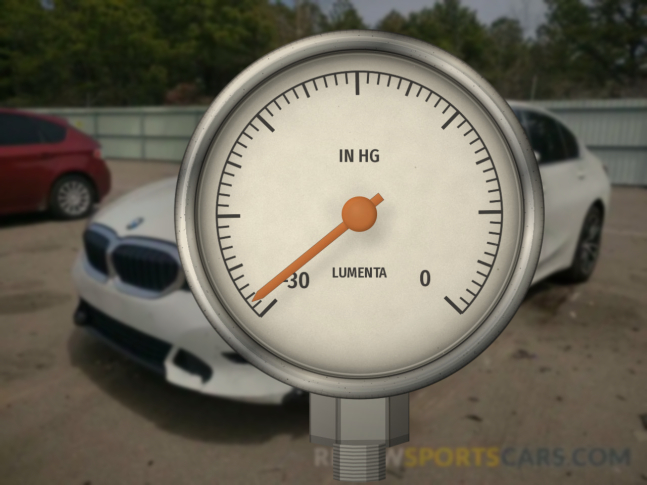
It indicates -29.25 inHg
